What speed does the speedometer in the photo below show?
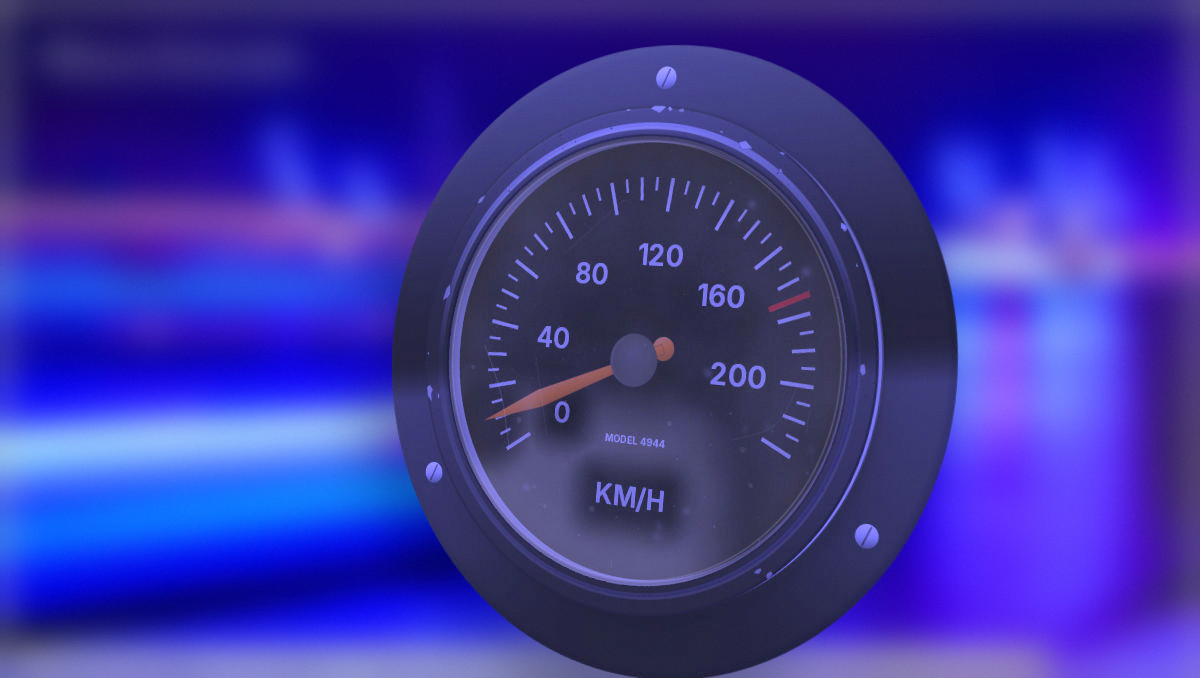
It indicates 10 km/h
